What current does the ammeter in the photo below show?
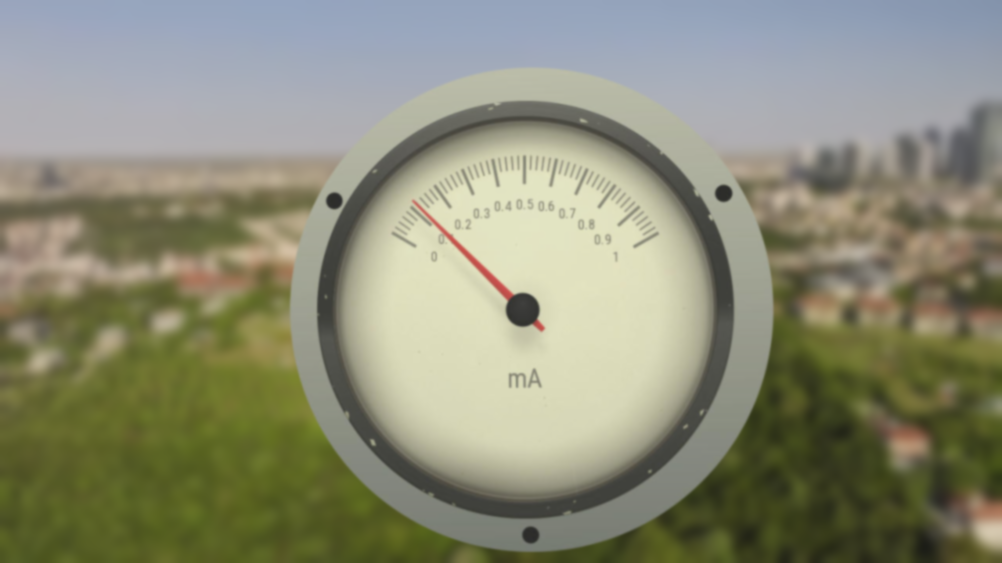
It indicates 0.12 mA
